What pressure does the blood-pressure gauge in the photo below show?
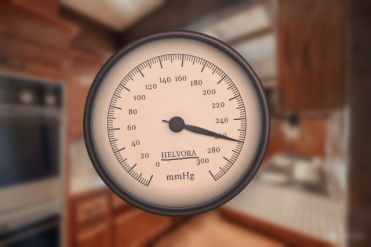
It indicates 260 mmHg
